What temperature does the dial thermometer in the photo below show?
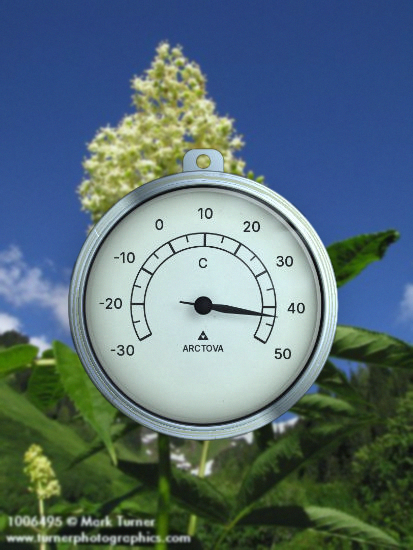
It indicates 42.5 °C
